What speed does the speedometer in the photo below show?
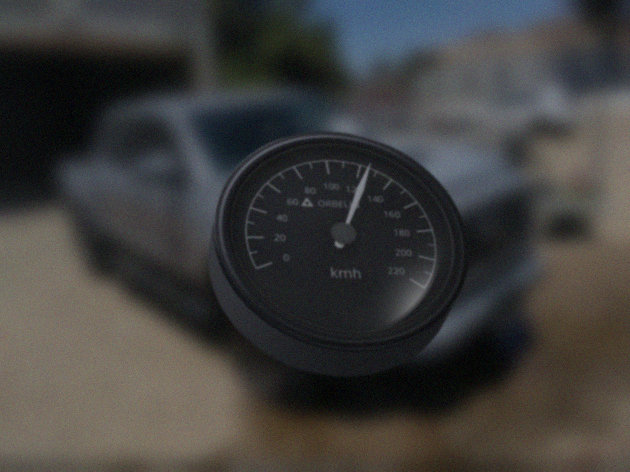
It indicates 125 km/h
